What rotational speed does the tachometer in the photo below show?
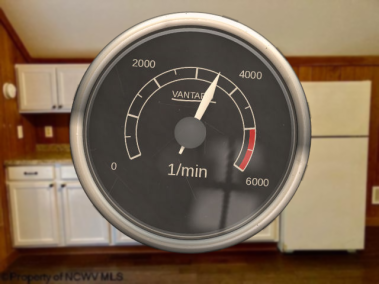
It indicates 3500 rpm
